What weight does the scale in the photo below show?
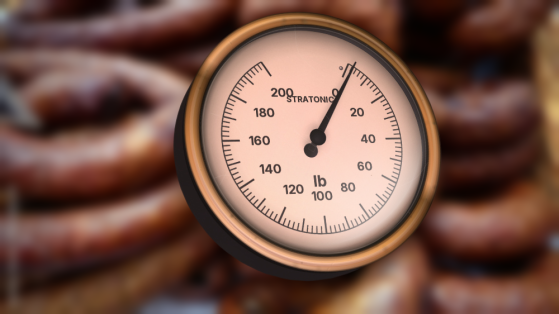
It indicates 2 lb
